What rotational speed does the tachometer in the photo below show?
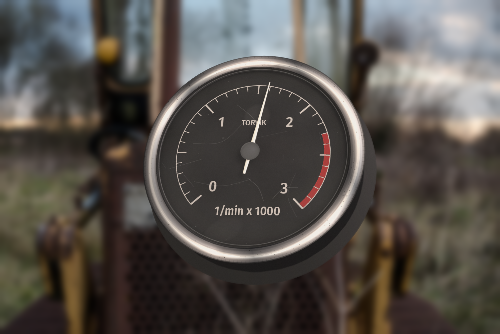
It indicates 1600 rpm
